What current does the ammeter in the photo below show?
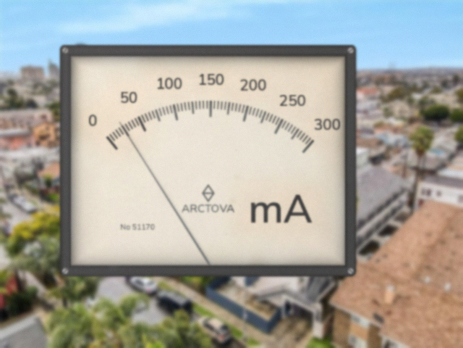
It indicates 25 mA
